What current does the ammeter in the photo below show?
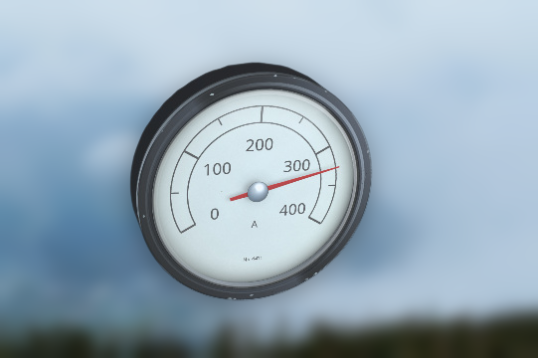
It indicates 325 A
